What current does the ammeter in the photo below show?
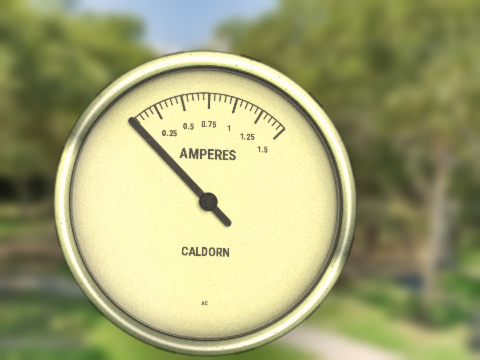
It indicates 0 A
